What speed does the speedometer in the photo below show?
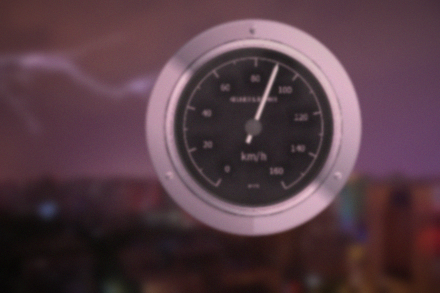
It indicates 90 km/h
